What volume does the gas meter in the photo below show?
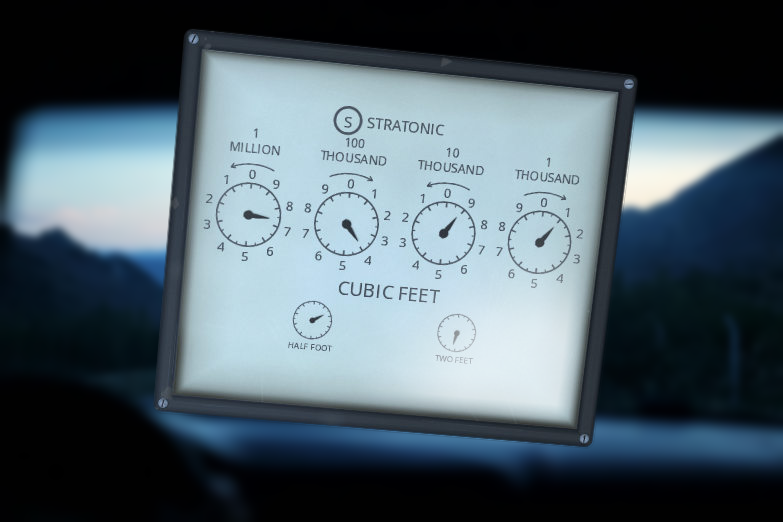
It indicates 739100 ft³
